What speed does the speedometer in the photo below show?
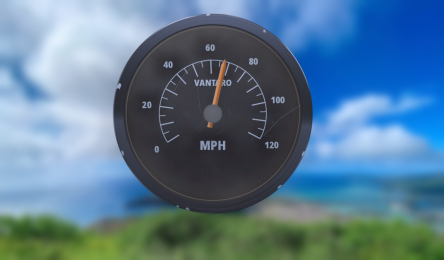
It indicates 67.5 mph
